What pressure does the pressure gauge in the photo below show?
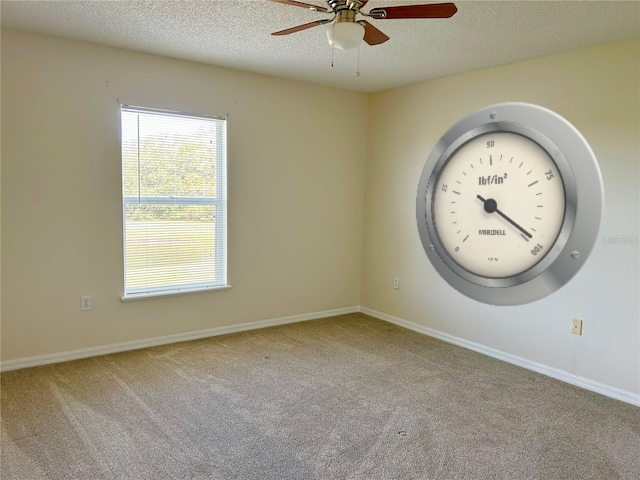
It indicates 97.5 psi
